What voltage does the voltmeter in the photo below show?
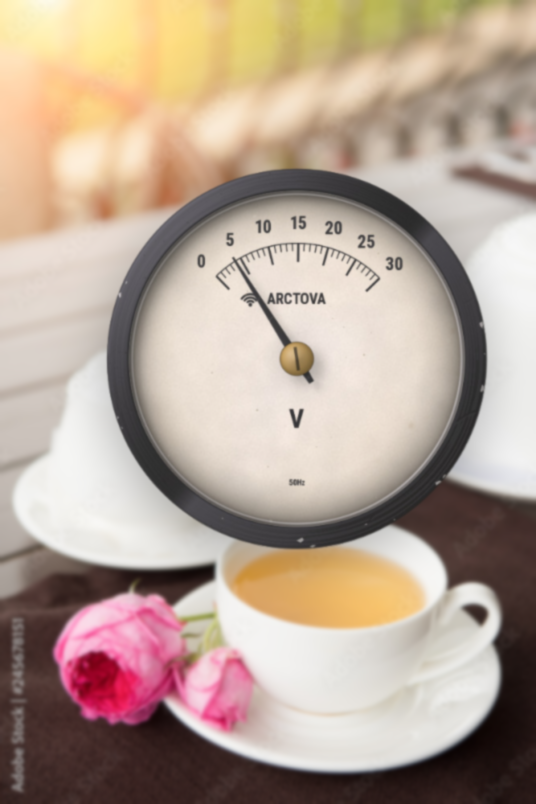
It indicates 4 V
